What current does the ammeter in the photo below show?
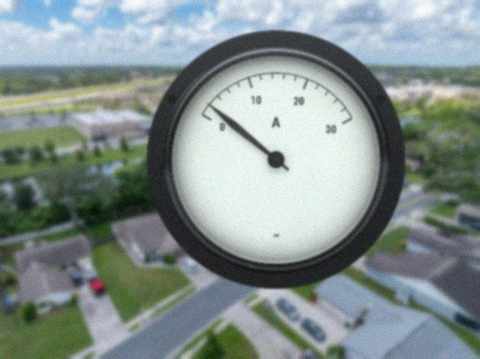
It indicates 2 A
